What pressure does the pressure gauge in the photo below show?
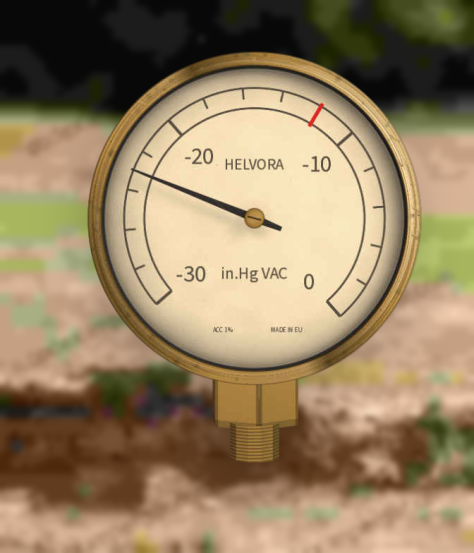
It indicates -23 inHg
